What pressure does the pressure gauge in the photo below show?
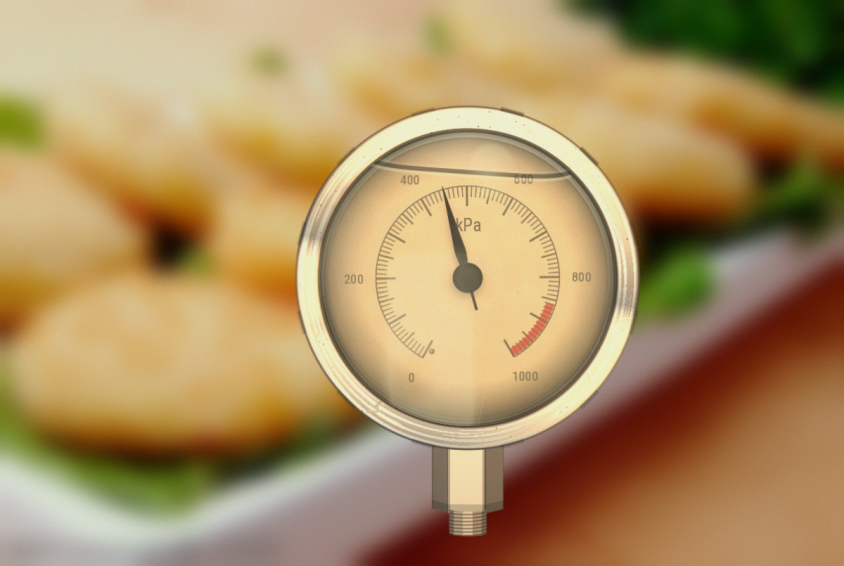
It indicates 450 kPa
